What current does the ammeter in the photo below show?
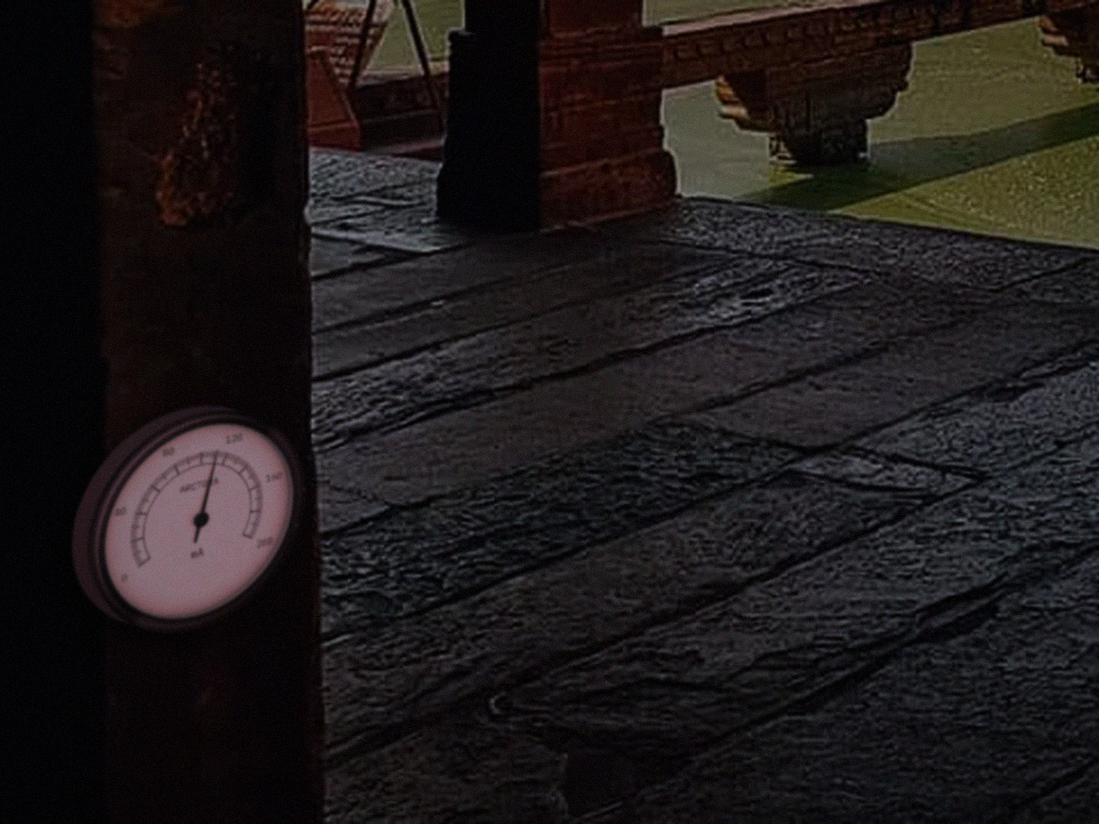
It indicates 110 mA
